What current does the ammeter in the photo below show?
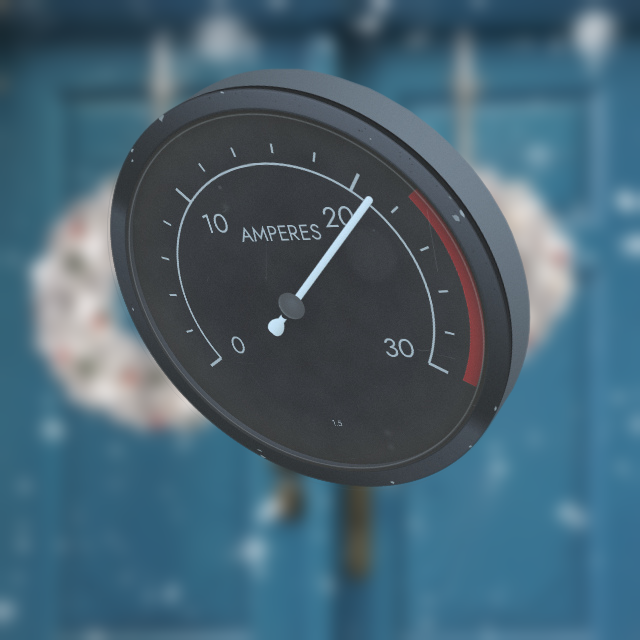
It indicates 21 A
